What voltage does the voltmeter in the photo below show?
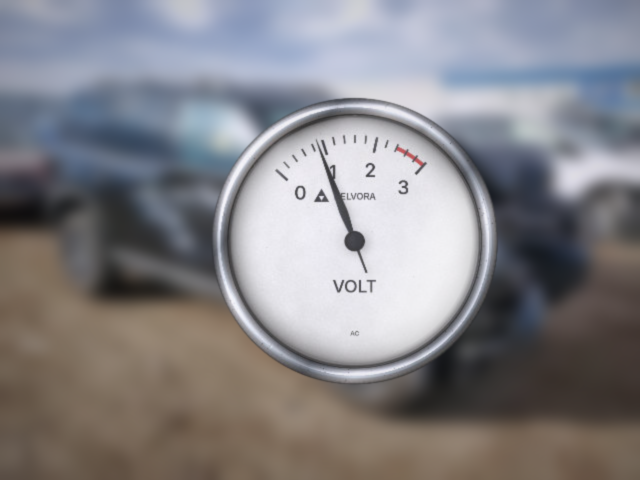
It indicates 0.9 V
